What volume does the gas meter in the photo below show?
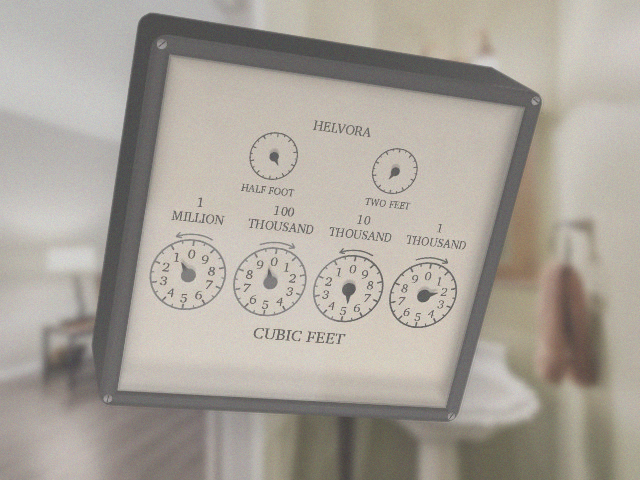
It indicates 95200 ft³
